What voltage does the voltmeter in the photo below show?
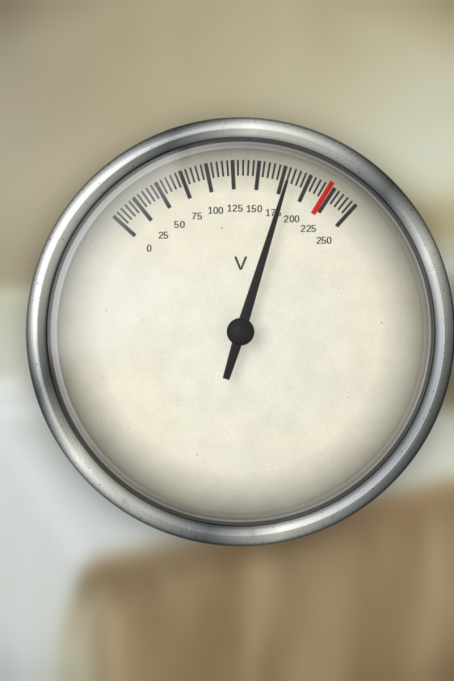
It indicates 180 V
